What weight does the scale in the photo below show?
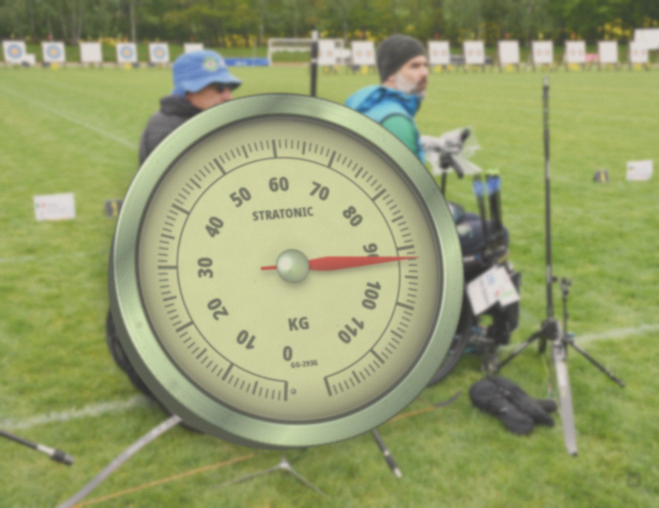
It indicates 92 kg
